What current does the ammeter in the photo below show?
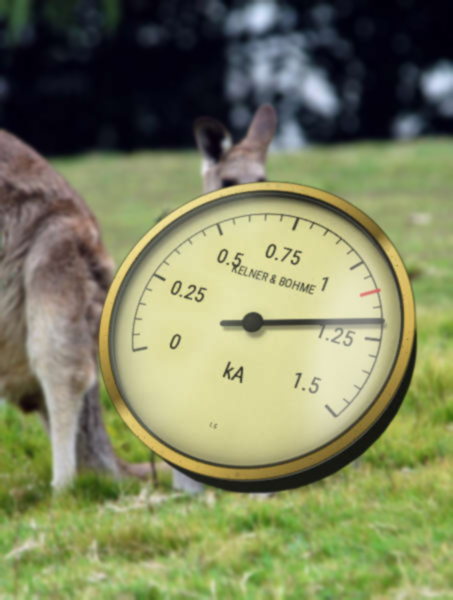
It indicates 1.2 kA
